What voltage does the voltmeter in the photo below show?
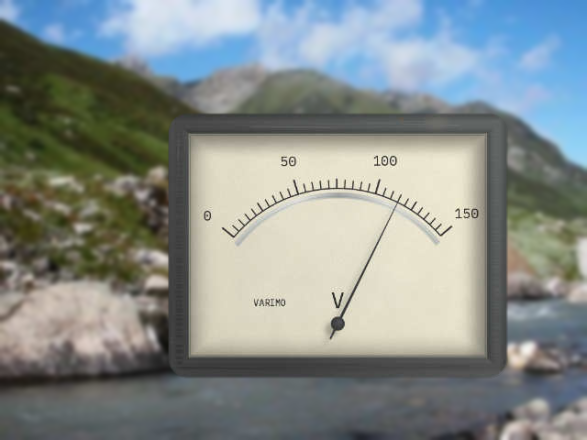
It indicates 115 V
